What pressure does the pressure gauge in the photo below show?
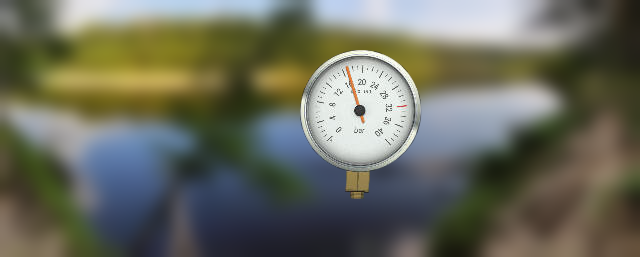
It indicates 17 bar
